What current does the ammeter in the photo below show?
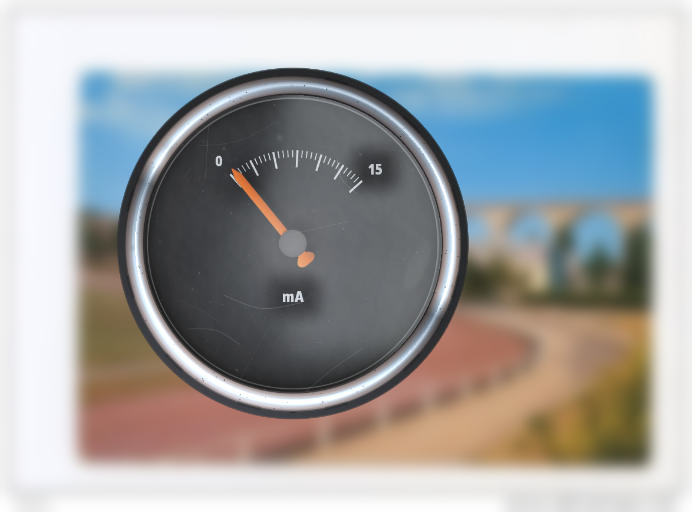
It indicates 0.5 mA
